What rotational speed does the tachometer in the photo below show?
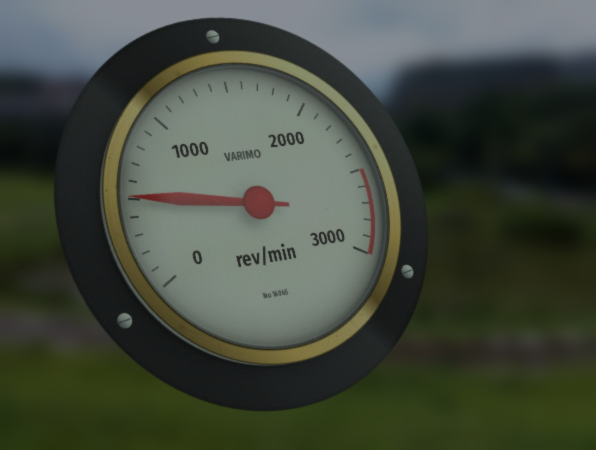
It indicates 500 rpm
